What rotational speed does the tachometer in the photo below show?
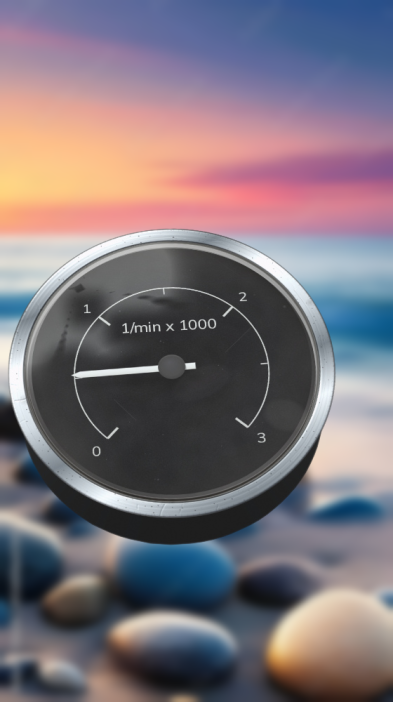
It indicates 500 rpm
